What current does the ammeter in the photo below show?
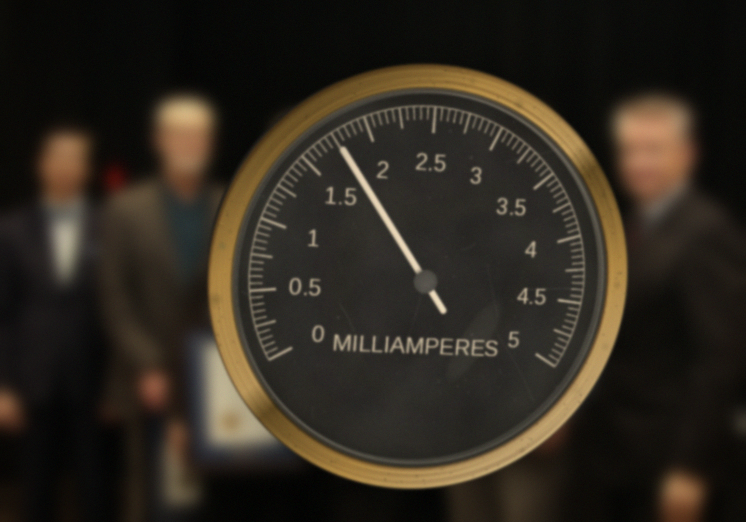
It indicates 1.75 mA
